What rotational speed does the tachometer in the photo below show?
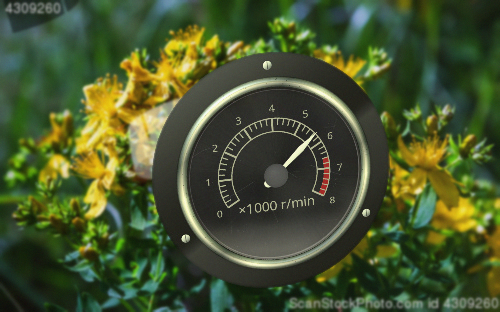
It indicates 5600 rpm
